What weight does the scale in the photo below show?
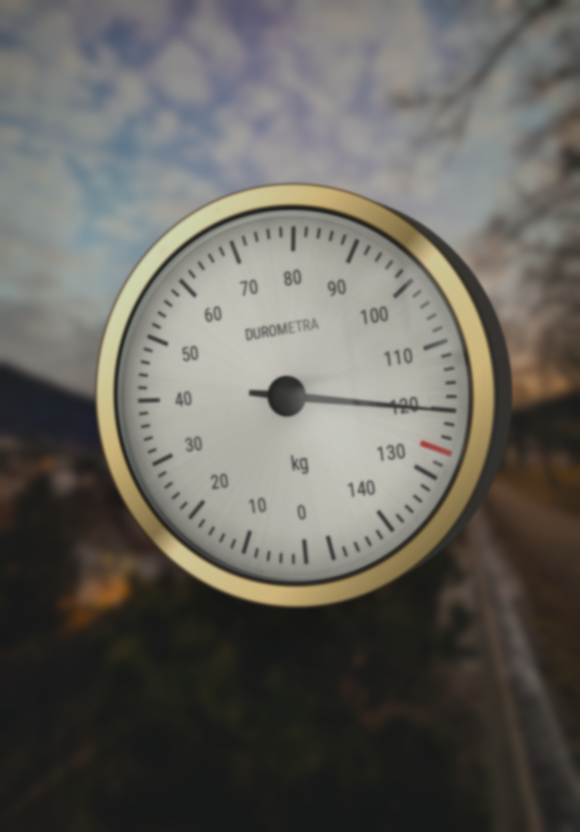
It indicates 120 kg
